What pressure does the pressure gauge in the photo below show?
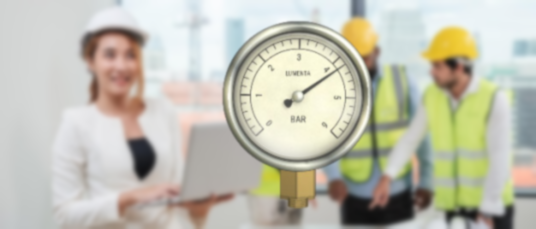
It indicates 4.2 bar
